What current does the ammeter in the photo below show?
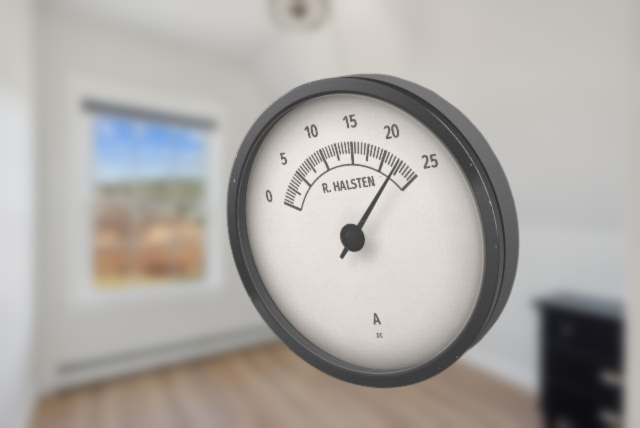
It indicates 22.5 A
